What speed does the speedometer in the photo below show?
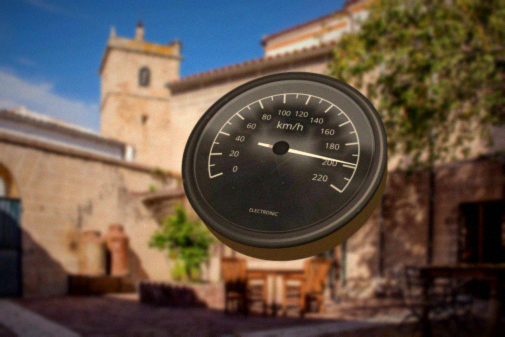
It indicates 200 km/h
